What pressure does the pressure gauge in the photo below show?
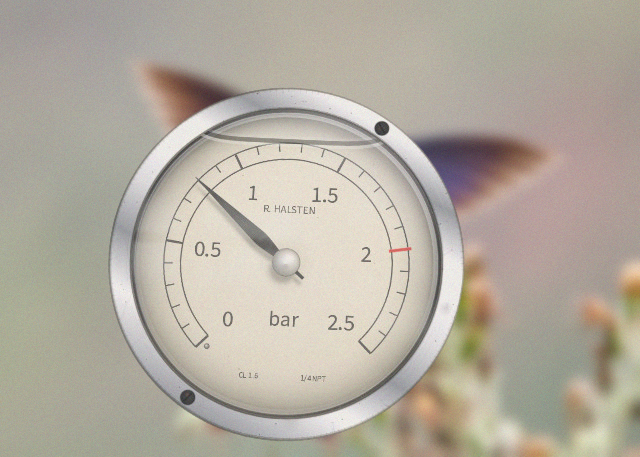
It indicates 0.8 bar
